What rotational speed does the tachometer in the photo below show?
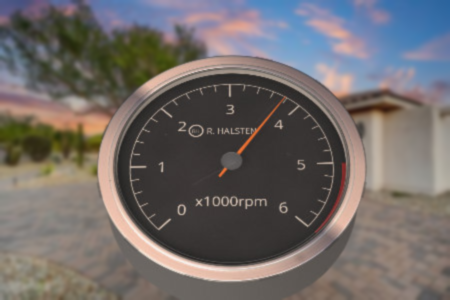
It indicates 3800 rpm
